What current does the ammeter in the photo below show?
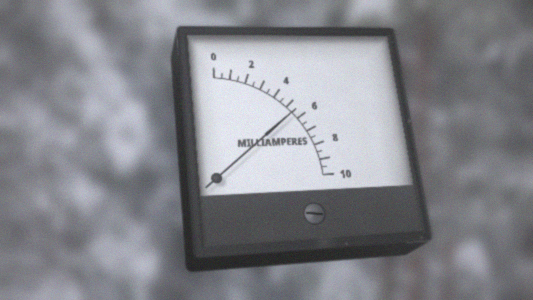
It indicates 5.5 mA
